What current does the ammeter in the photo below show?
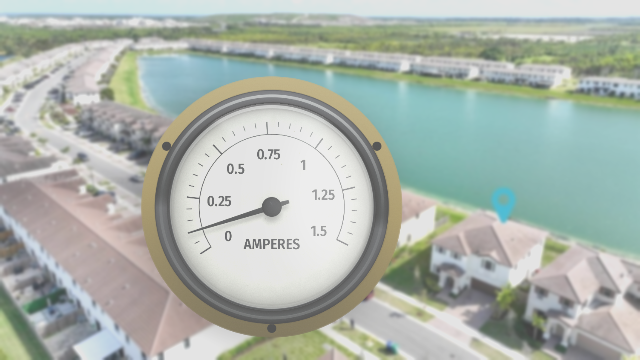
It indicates 0.1 A
